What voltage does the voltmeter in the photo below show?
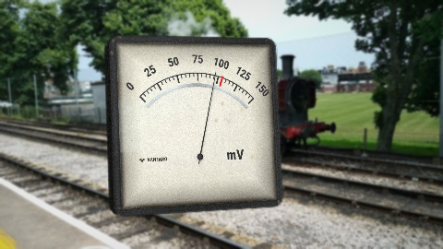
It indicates 95 mV
